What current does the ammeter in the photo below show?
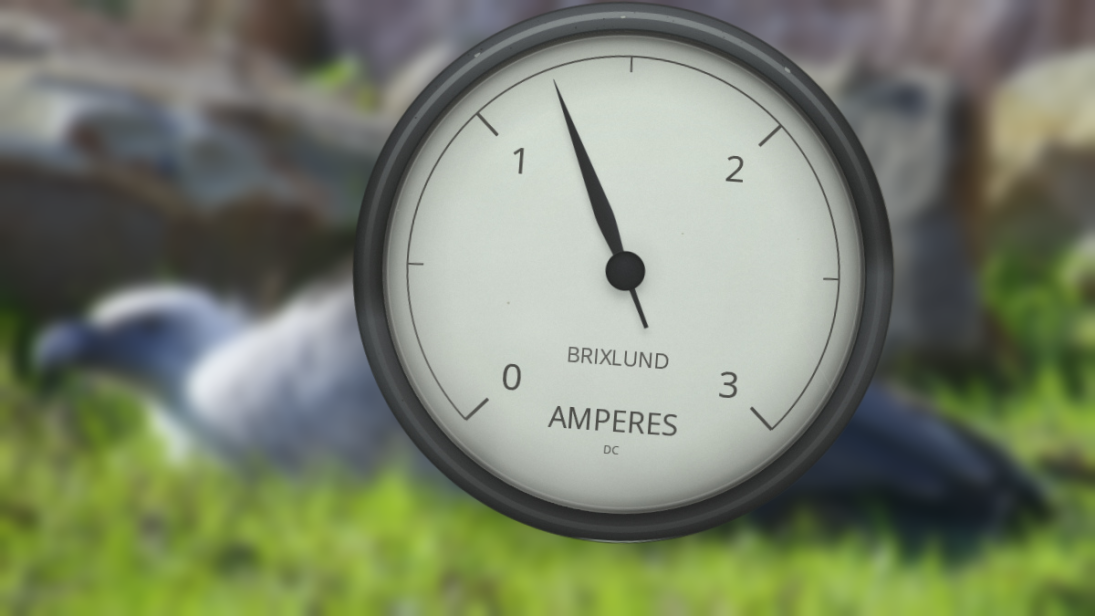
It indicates 1.25 A
